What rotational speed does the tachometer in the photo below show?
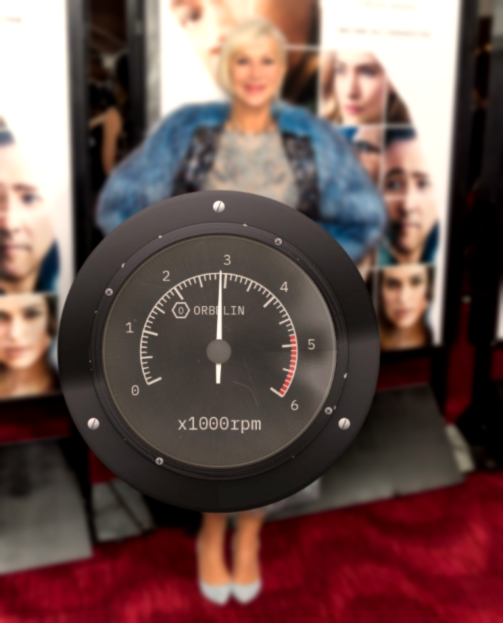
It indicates 2900 rpm
